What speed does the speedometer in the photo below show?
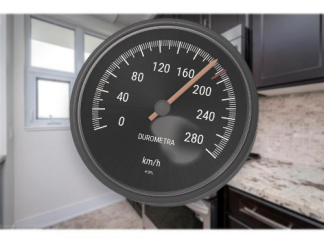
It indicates 180 km/h
